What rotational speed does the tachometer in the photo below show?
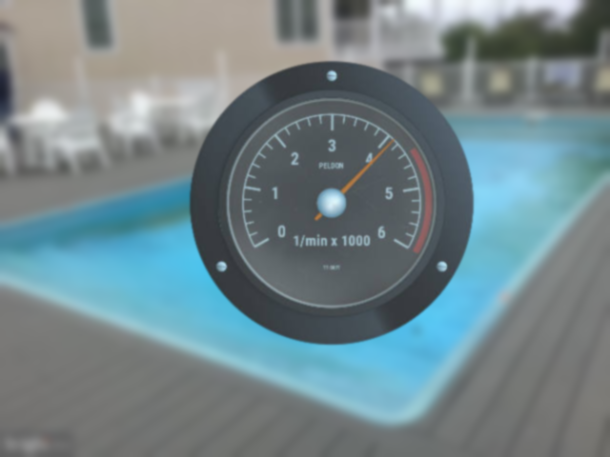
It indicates 4100 rpm
